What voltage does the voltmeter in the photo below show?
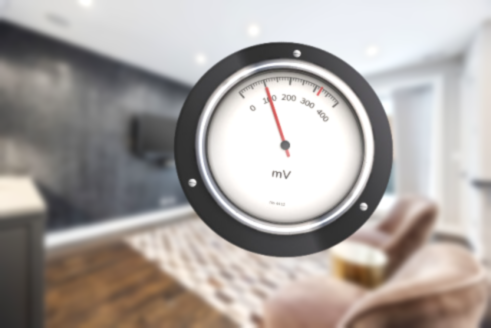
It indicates 100 mV
